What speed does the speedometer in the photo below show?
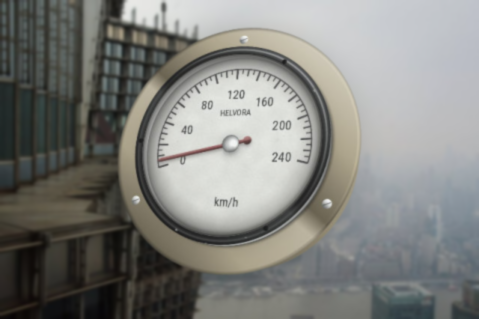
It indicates 5 km/h
